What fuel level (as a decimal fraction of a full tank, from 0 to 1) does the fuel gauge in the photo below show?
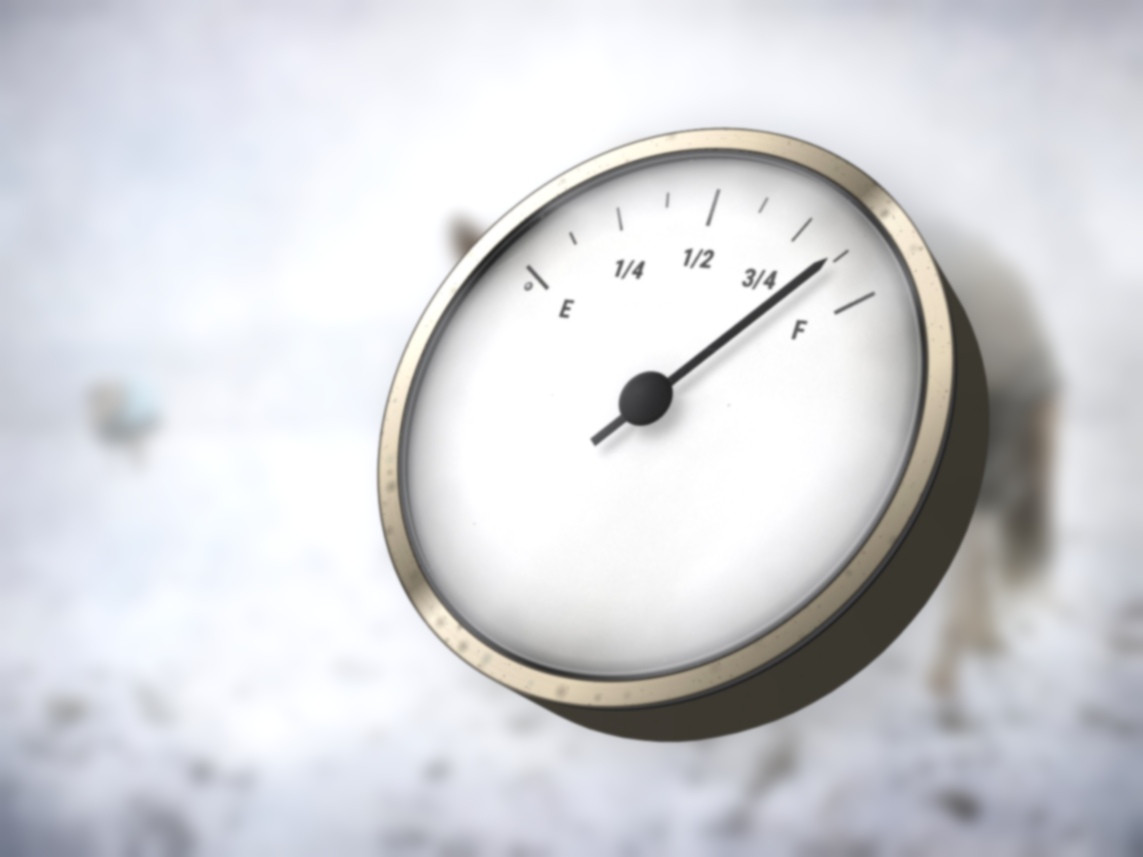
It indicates 0.875
